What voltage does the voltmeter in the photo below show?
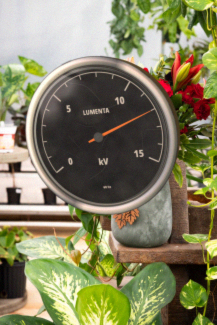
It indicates 12 kV
